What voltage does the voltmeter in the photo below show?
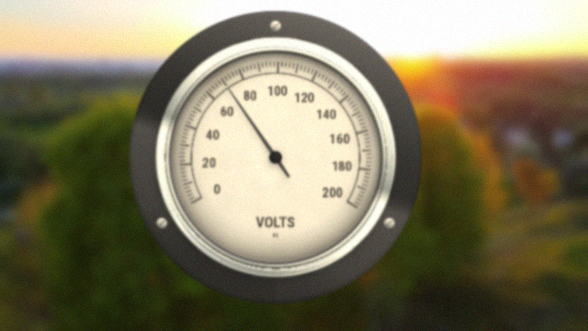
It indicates 70 V
